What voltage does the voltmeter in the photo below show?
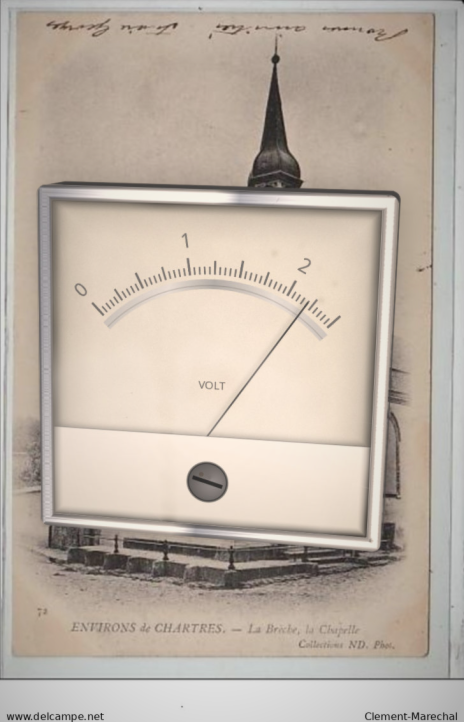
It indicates 2.2 V
